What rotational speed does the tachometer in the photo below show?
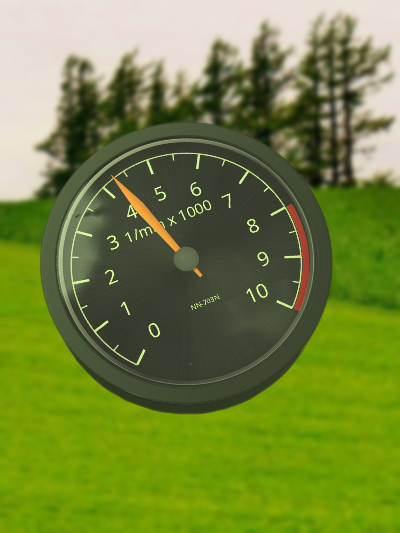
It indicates 4250 rpm
